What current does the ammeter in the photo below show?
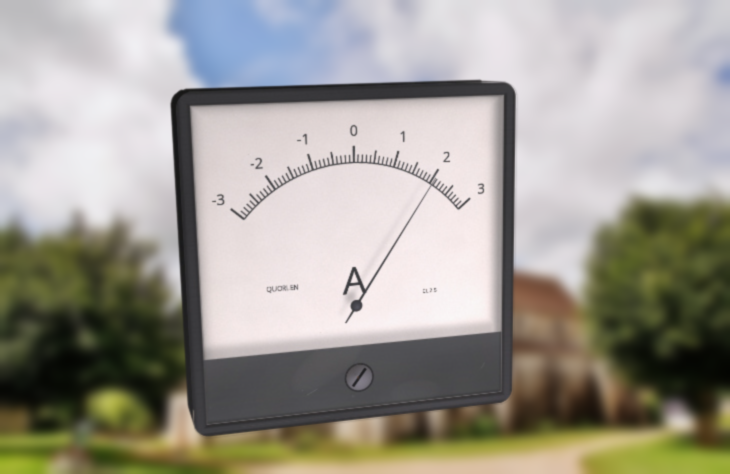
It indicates 2 A
